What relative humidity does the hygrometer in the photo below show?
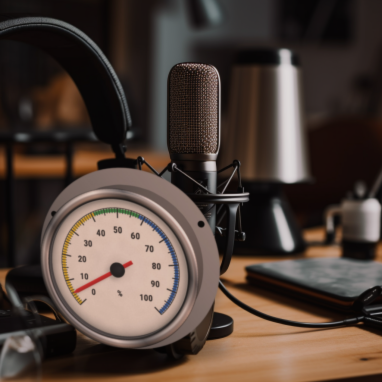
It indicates 5 %
